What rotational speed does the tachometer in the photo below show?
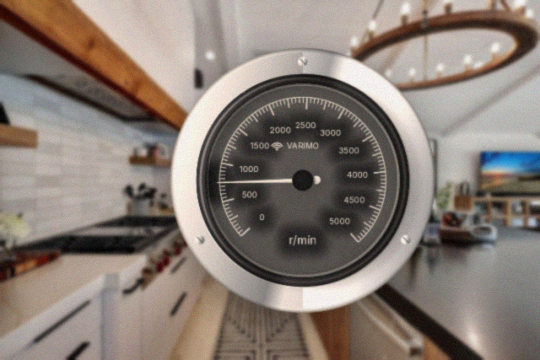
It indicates 750 rpm
